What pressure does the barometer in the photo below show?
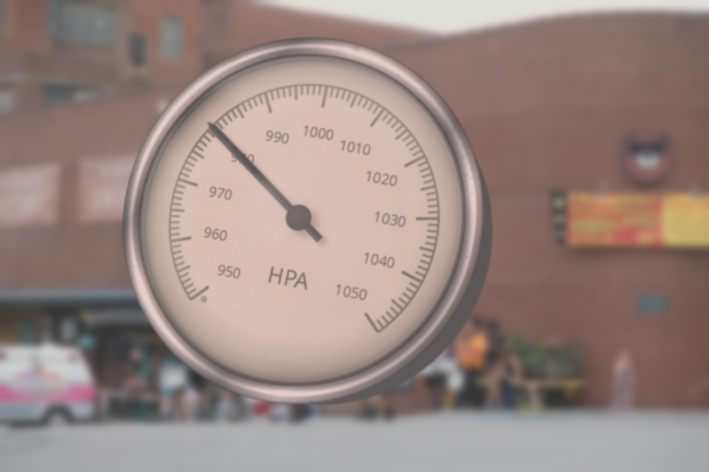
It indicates 980 hPa
